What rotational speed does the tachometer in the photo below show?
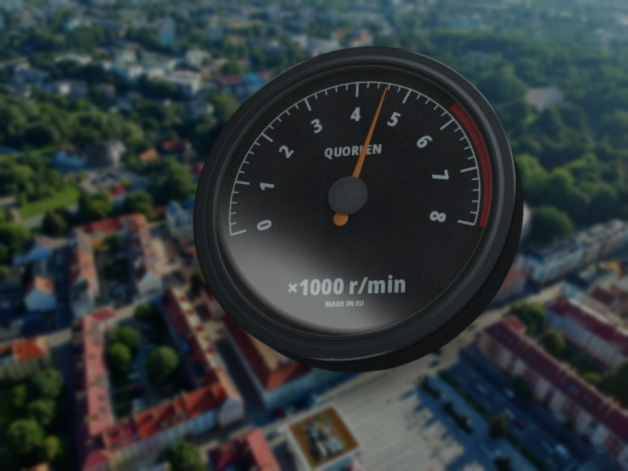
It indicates 4600 rpm
